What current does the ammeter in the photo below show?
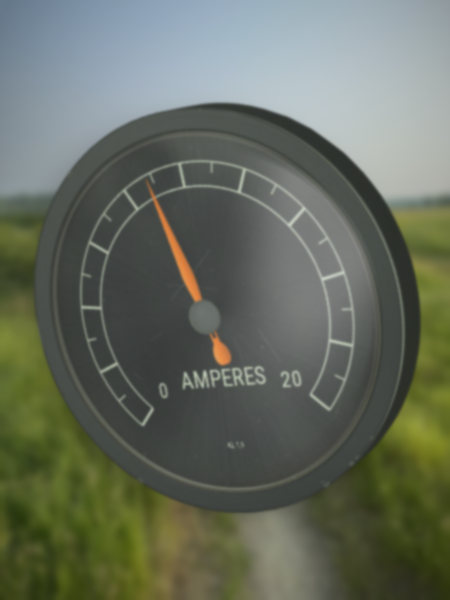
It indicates 9 A
